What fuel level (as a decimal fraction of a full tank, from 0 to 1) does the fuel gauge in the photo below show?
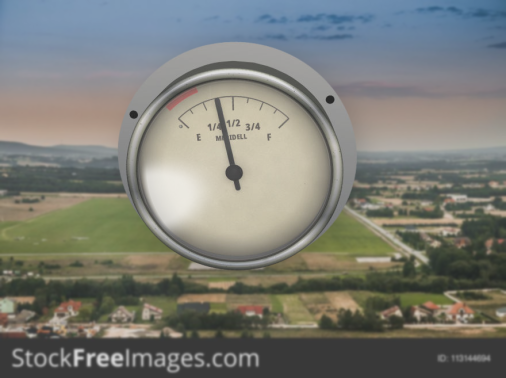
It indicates 0.375
